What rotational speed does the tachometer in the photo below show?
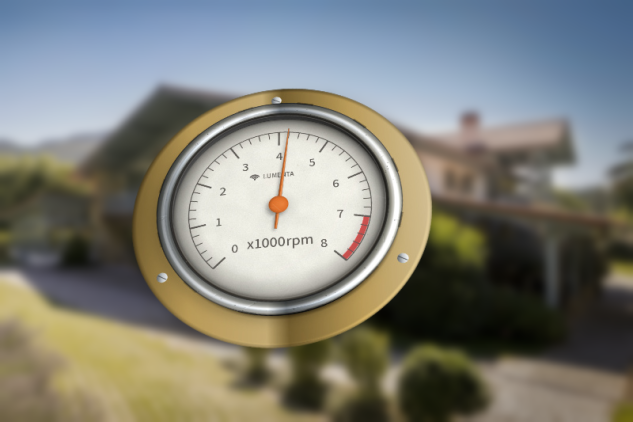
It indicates 4200 rpm
